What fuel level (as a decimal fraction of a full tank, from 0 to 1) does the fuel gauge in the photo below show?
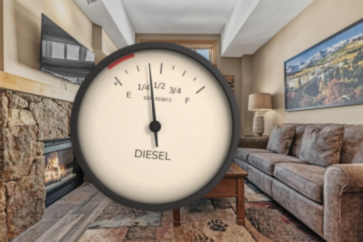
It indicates 0.375
